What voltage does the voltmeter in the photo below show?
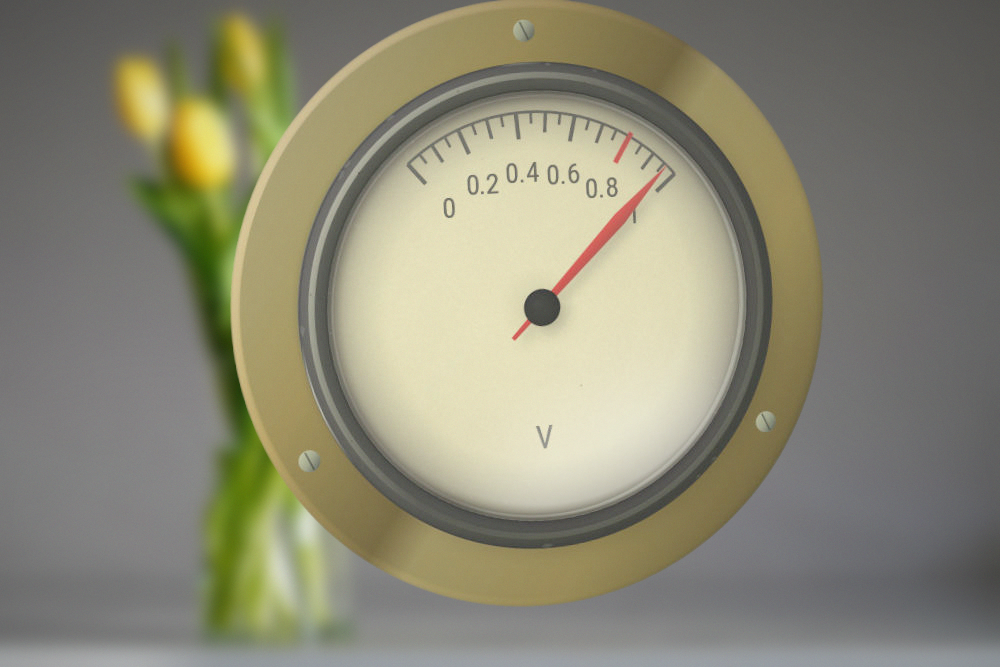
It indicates 0.95 V
